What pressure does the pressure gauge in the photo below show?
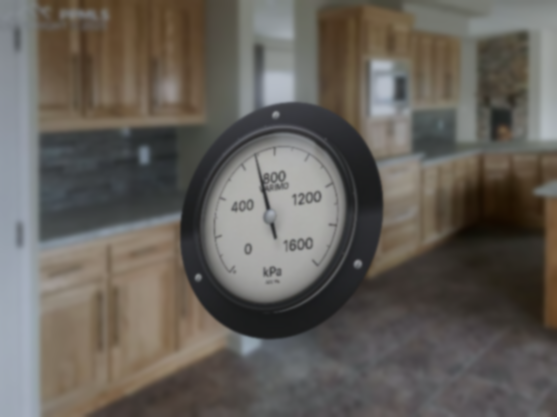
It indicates 700 kPa
